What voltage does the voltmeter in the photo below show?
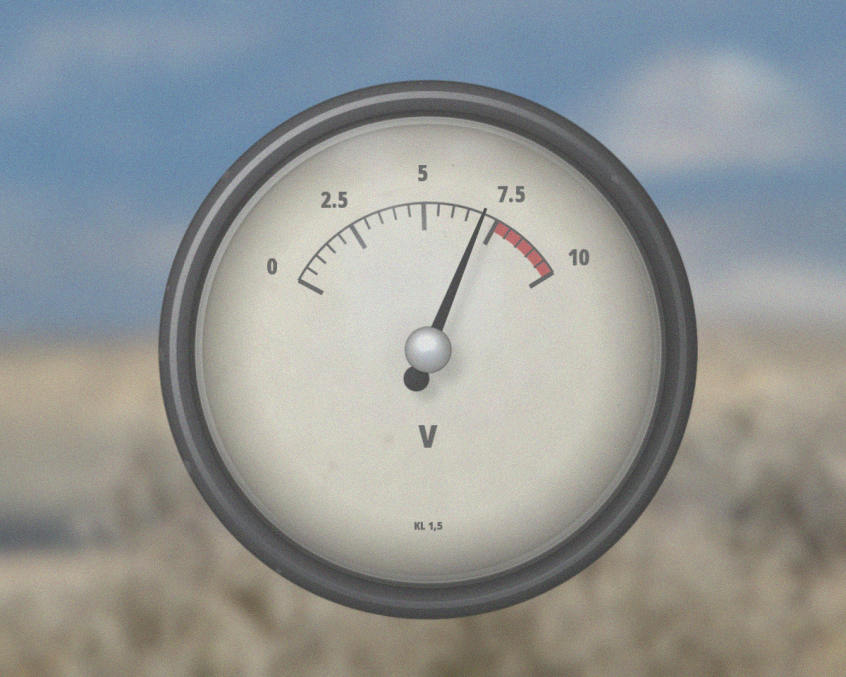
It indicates 7 V
